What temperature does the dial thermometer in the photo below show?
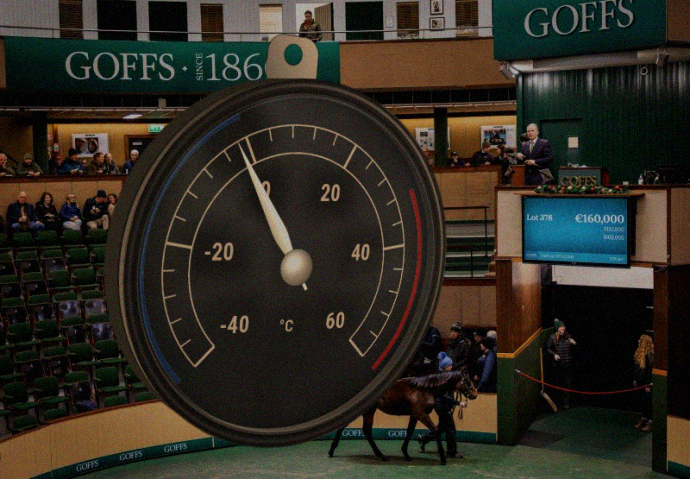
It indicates -2 °C
